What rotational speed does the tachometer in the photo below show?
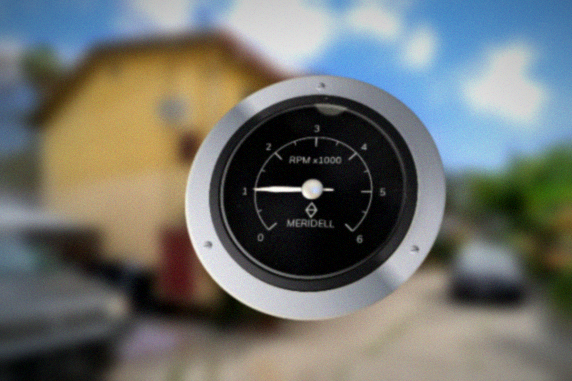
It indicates 1000 rpm
